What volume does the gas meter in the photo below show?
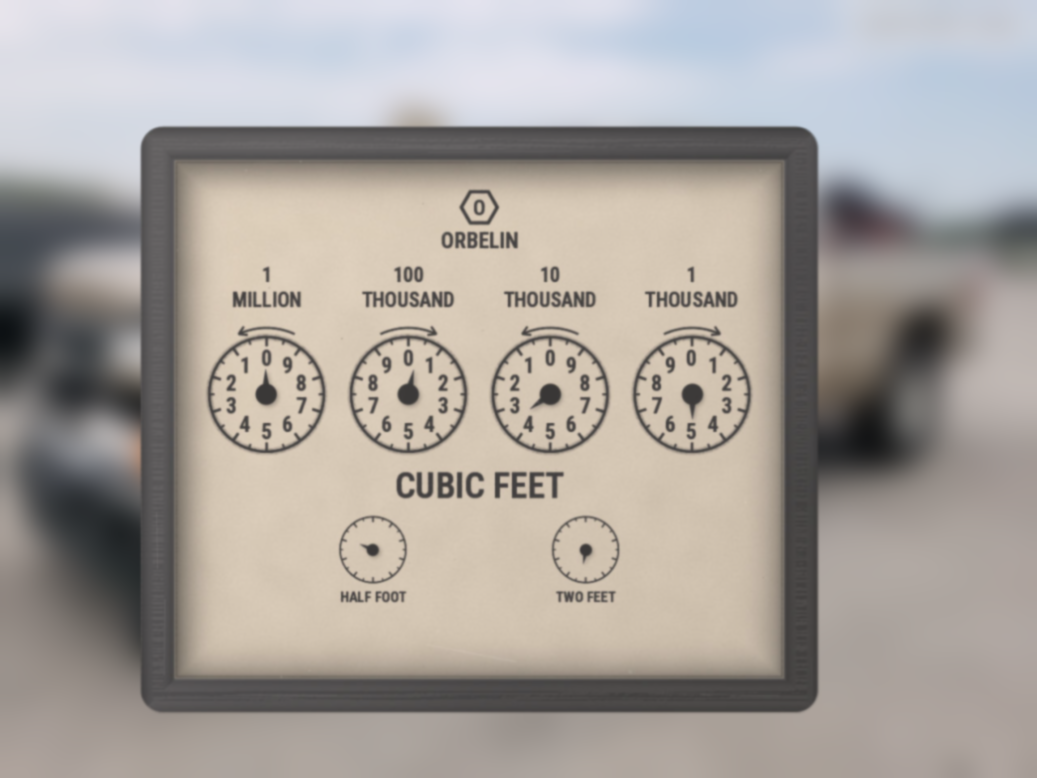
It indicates 3500 ft³
